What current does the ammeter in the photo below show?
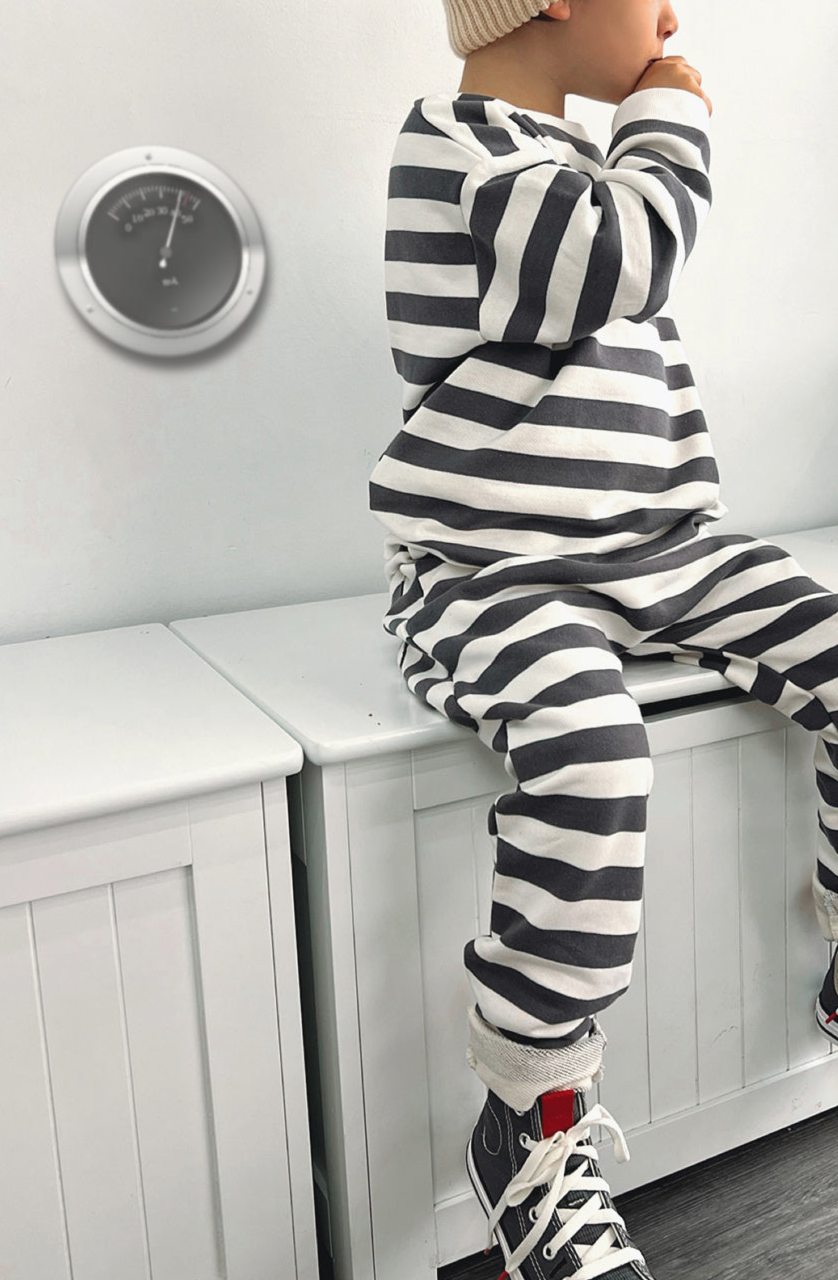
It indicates 40 mA
